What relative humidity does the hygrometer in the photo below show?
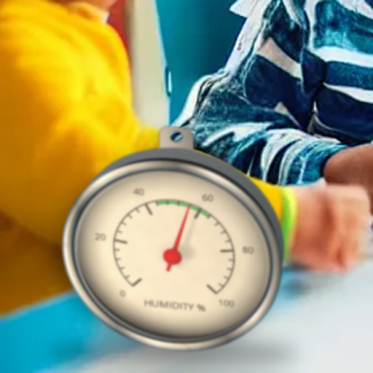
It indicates 56 %
